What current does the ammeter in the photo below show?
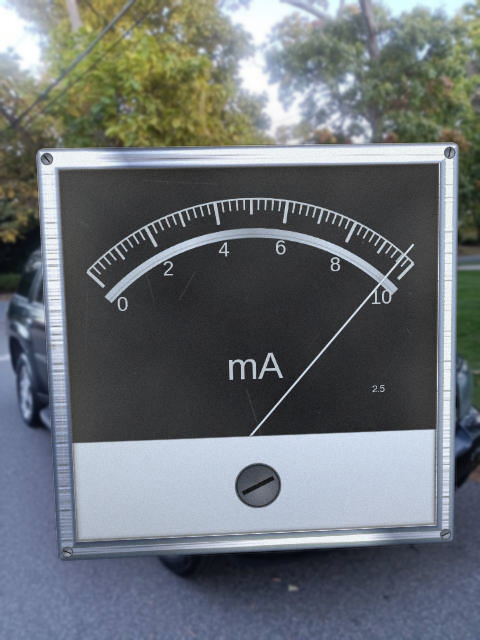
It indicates 9.6 mA
